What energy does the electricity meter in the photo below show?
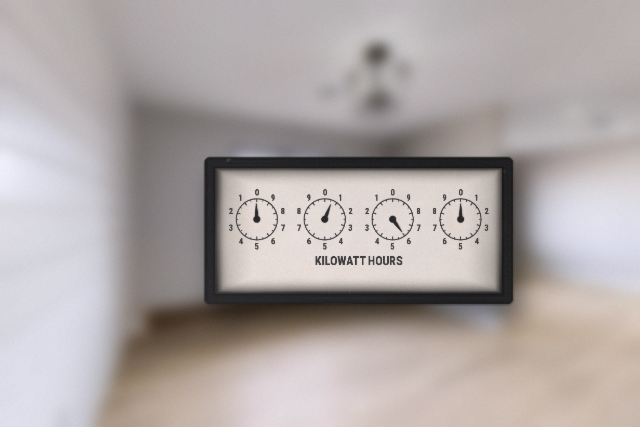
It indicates 60 kWh
